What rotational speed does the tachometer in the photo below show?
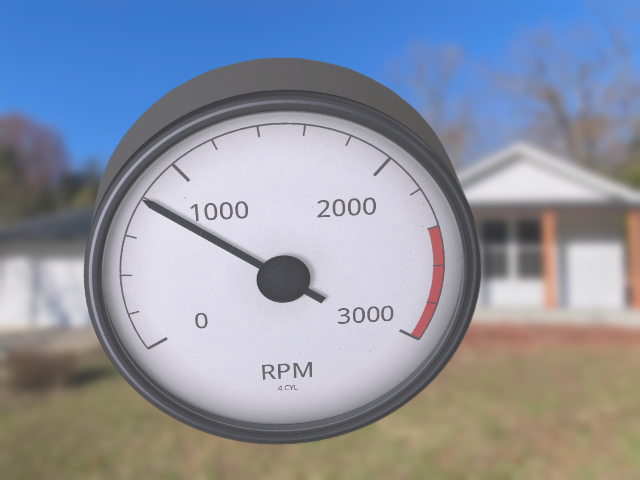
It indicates 800 rpm
